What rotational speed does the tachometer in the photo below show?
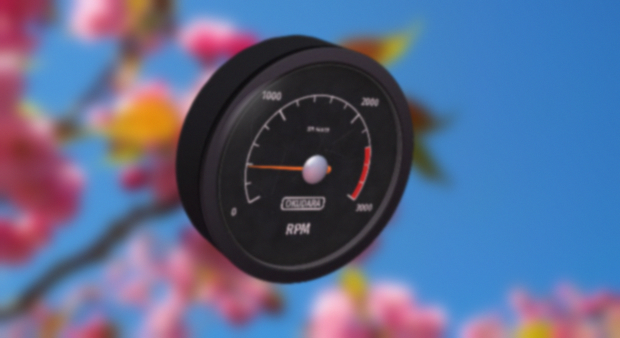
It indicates 400 rpm
